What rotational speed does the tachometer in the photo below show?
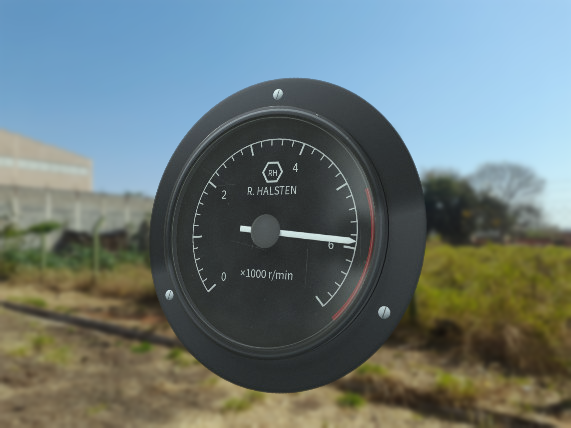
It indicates 5900 rpm
